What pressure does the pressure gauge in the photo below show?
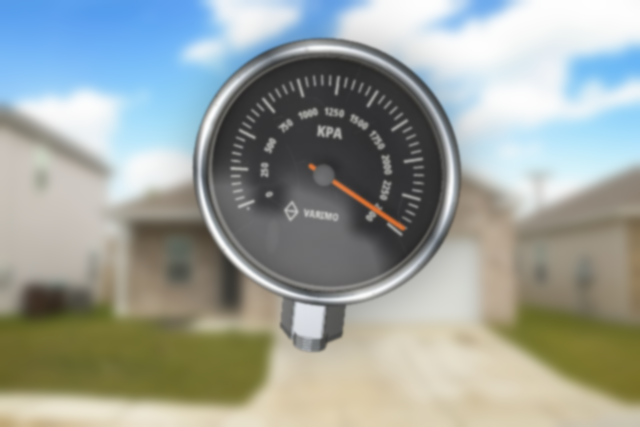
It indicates 2450 kPa
